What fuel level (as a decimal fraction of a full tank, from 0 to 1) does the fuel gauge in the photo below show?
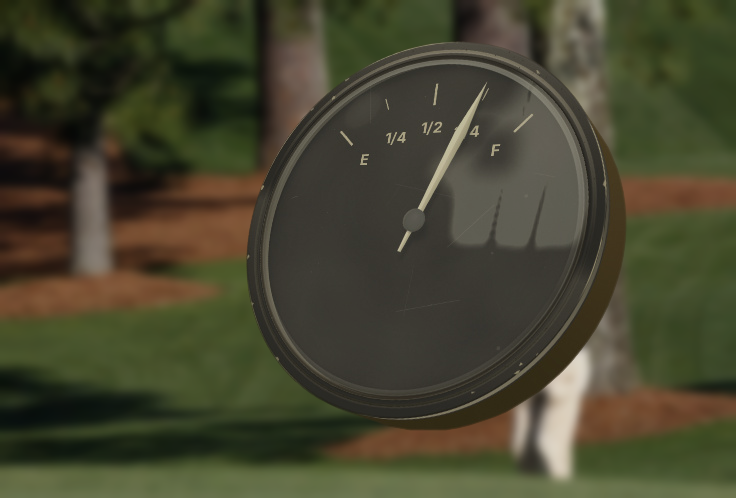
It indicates 0.75
